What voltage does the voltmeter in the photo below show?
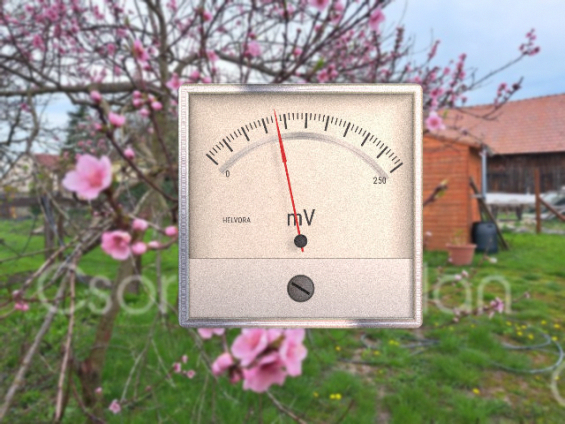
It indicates 90 mV
